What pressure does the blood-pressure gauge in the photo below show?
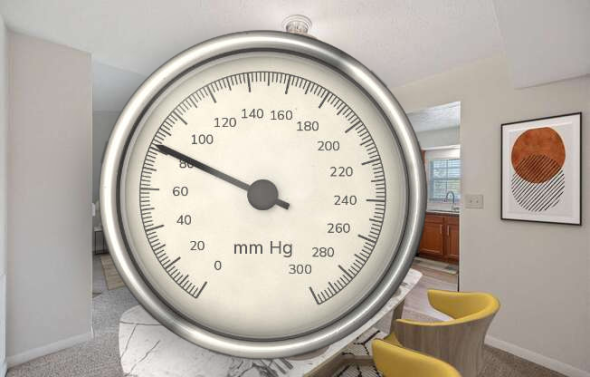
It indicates 82 mmHg
